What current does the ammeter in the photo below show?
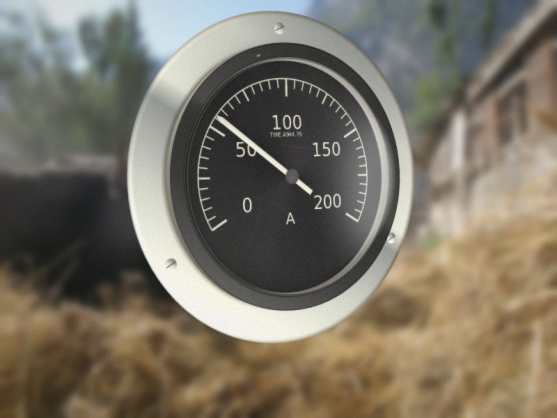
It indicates 55 A
